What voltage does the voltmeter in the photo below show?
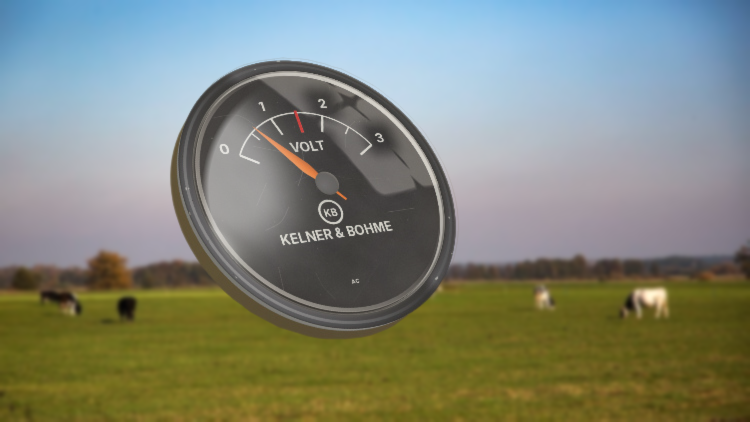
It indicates 0.5 V
